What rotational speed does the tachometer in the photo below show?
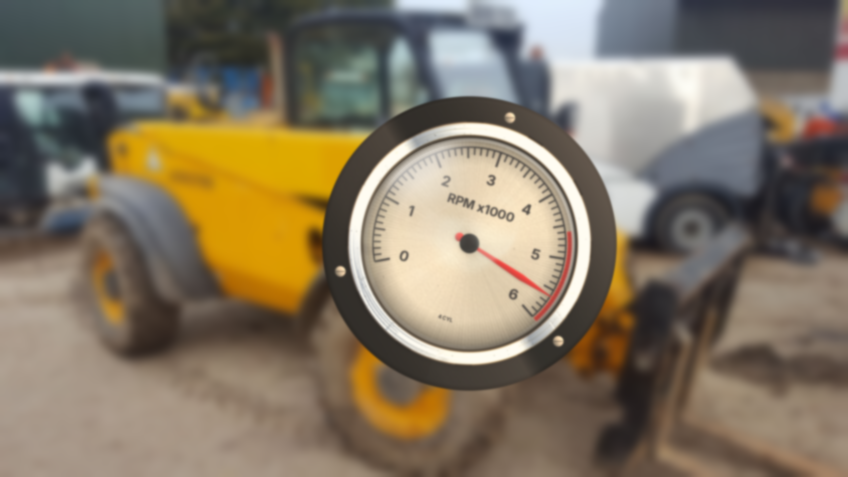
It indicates 5600 rpm
